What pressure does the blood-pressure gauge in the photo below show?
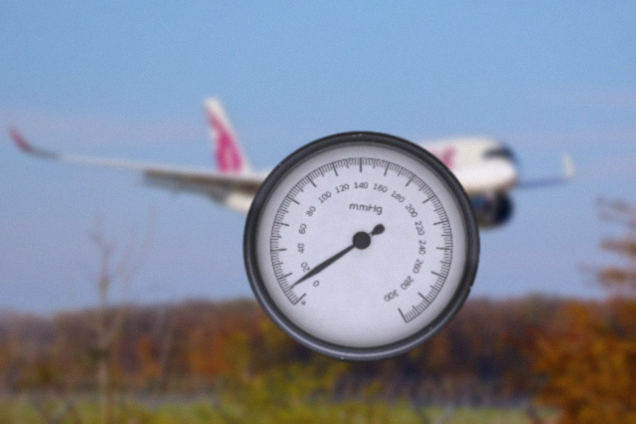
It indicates 10 mmHg
